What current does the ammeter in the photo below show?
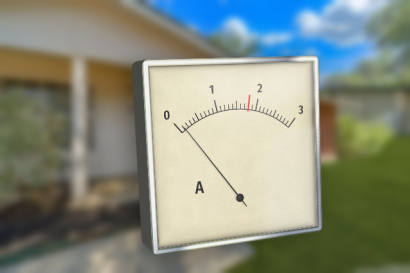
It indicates 0.1 A
